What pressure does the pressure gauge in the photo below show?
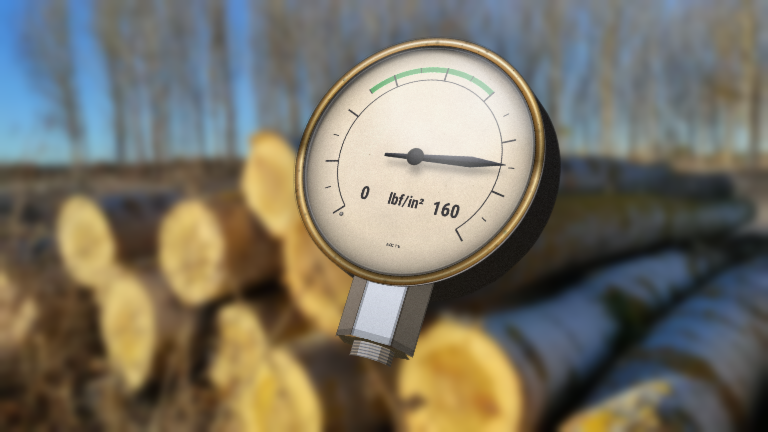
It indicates 130 psi
